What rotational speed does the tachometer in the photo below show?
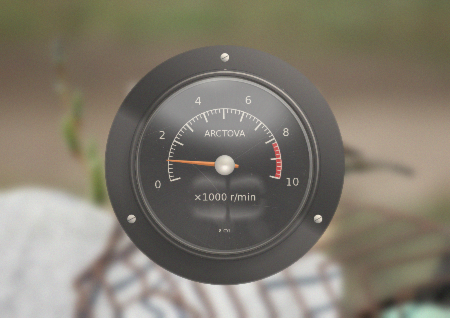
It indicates 1000 rpm
